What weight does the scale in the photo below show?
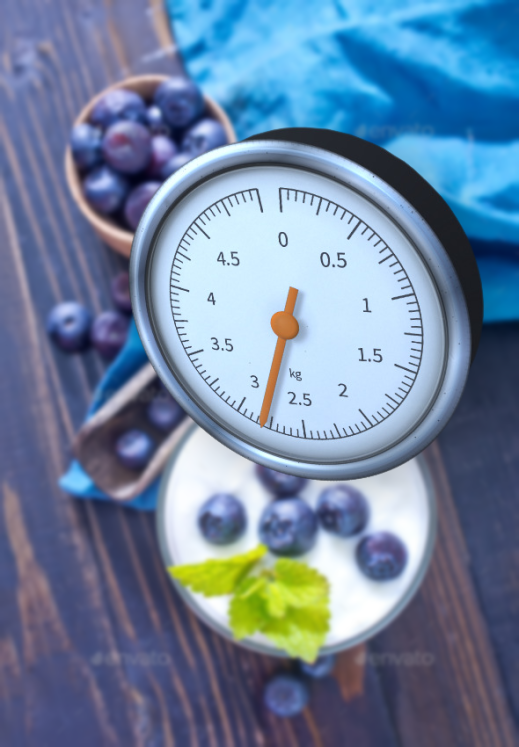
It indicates 2.8 kg
